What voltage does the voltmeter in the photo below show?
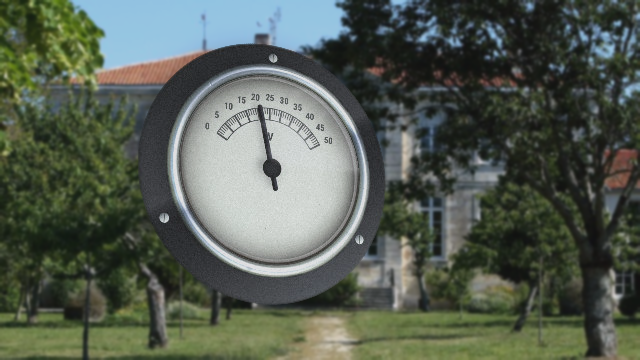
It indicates 20 V
